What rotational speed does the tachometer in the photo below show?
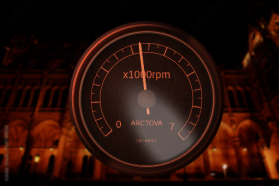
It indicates 3250 rpm
